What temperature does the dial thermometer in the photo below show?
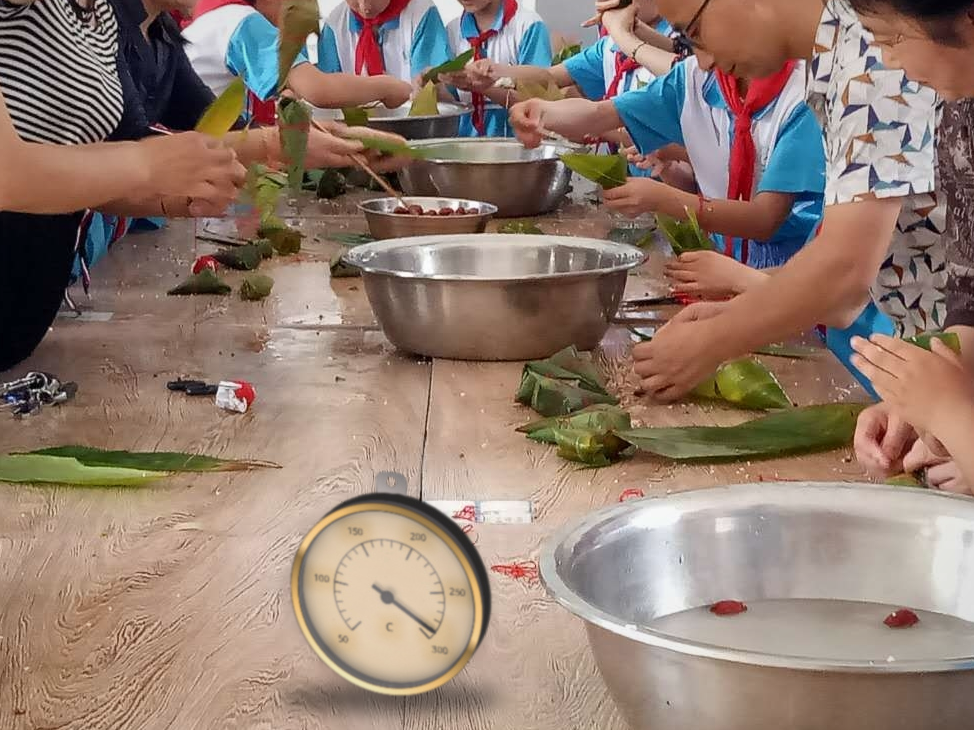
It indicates 290 °C
